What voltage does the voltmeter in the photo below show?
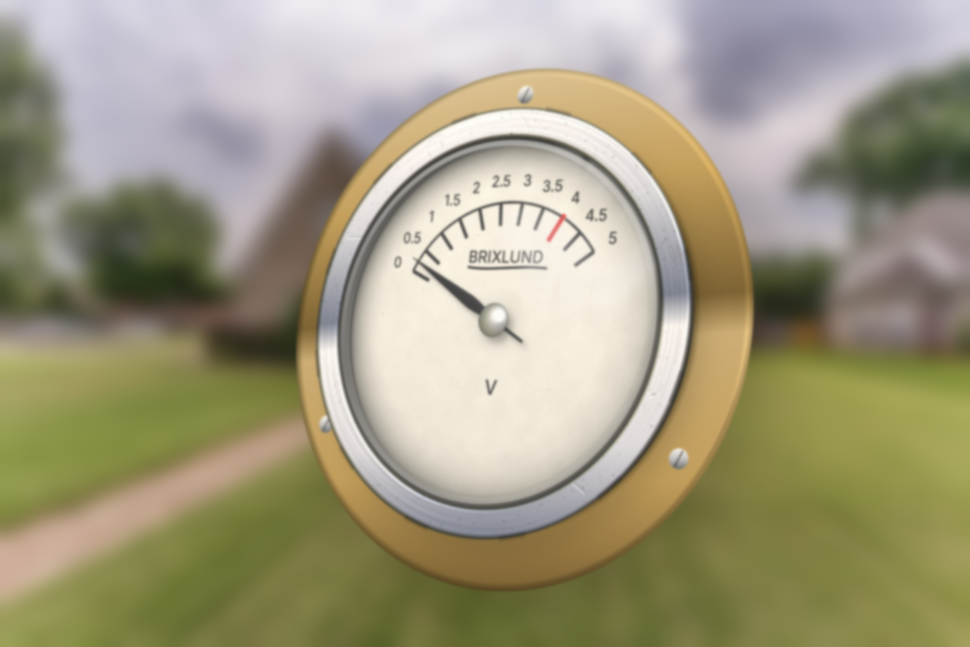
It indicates 0.25 V
